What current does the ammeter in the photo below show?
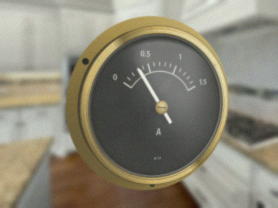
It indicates 0.3 A
